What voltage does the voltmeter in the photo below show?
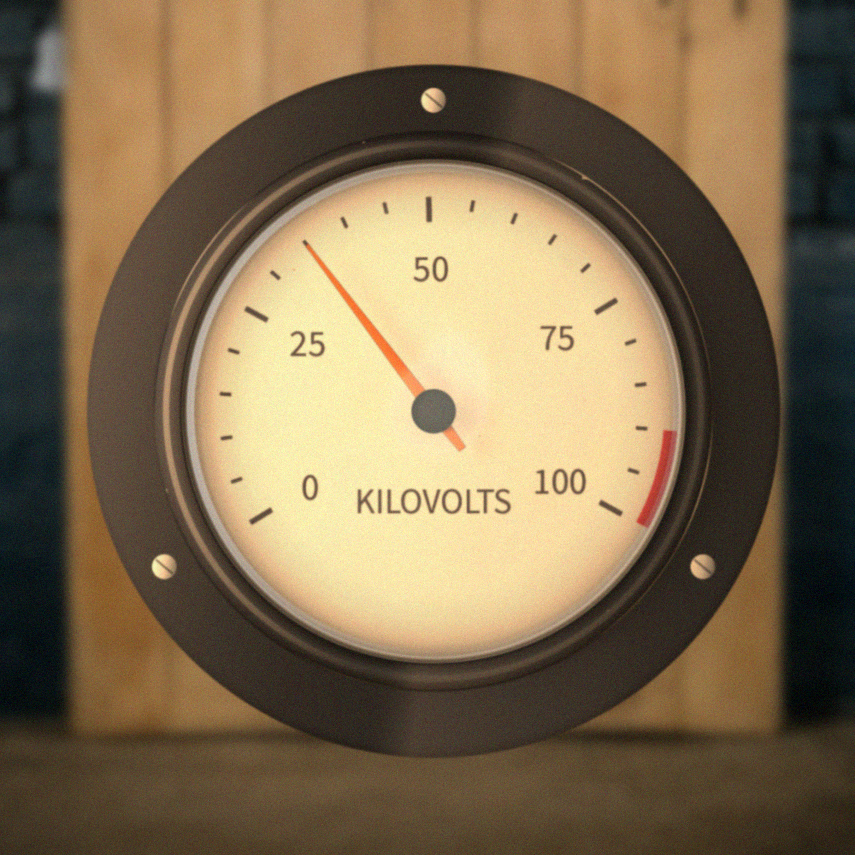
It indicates 35 kV
